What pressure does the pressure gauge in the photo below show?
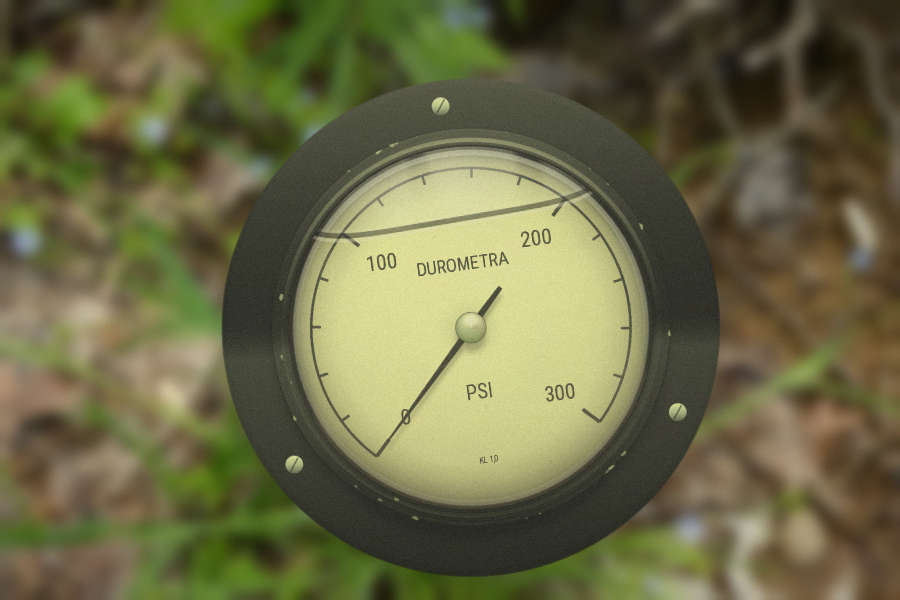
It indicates 0 psi
